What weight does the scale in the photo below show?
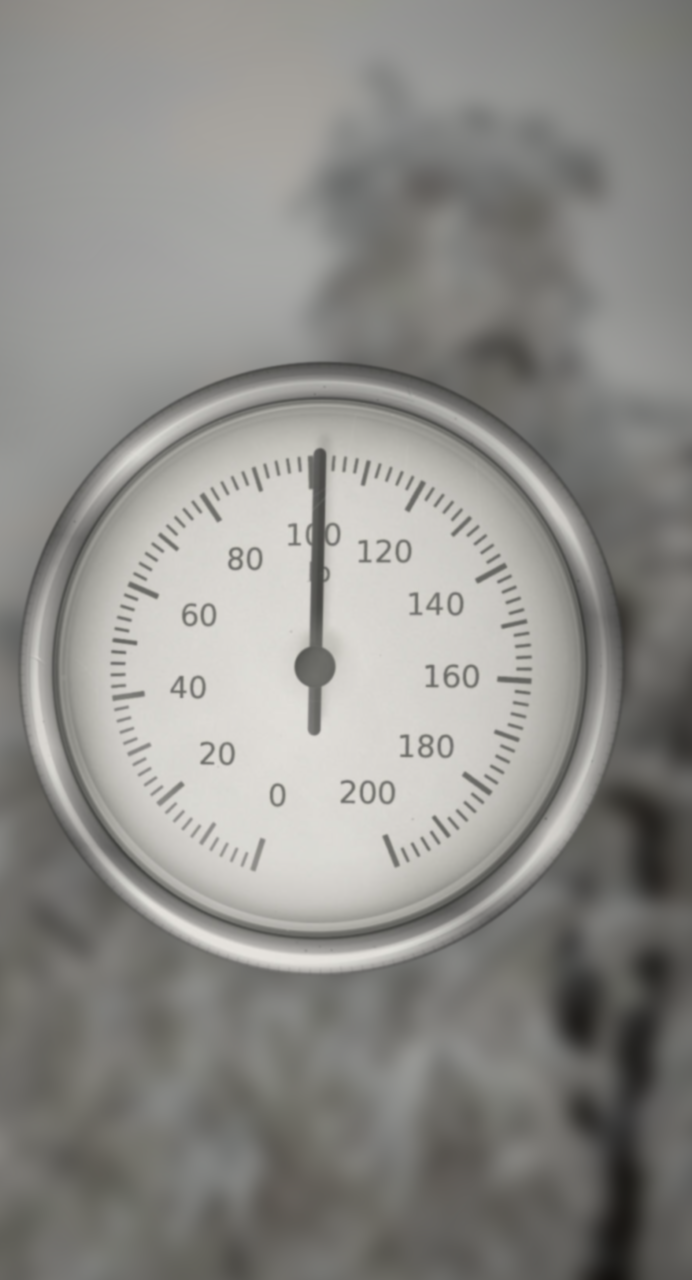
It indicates 102 lb
